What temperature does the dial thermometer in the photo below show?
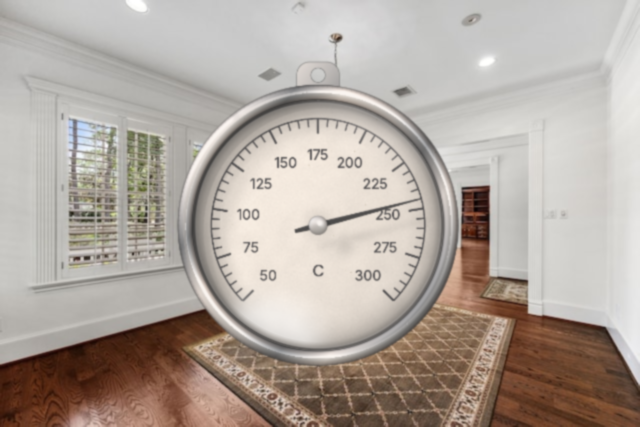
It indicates 245 °C
